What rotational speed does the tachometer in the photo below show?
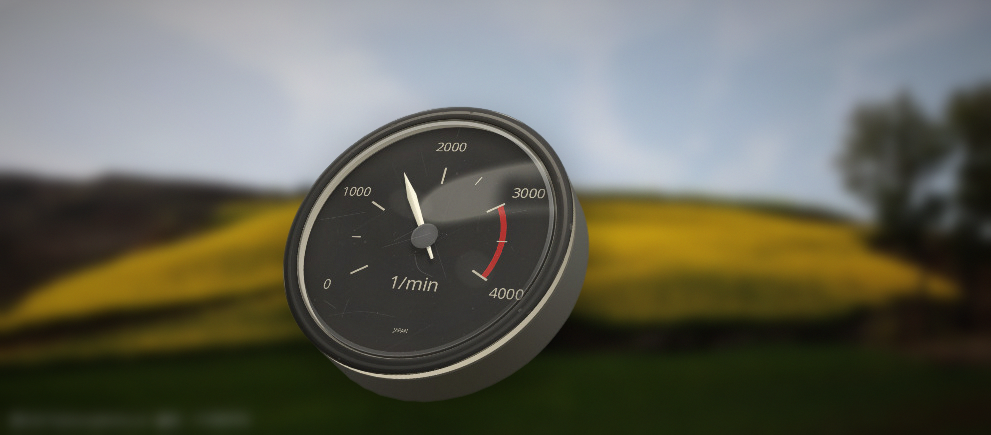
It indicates 1500 rpm
